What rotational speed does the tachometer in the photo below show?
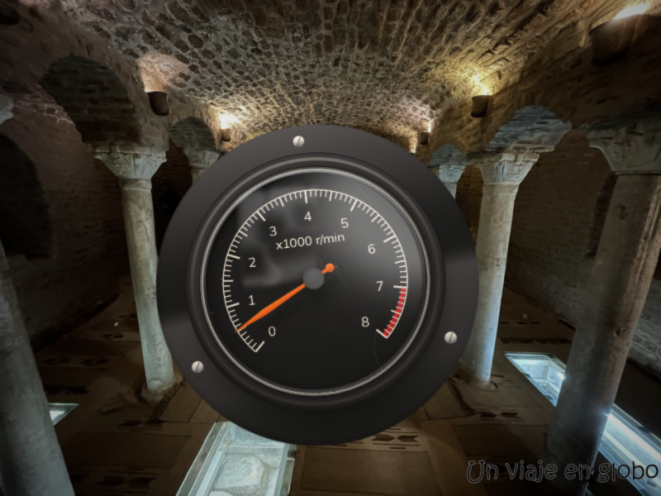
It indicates 500 rpm
